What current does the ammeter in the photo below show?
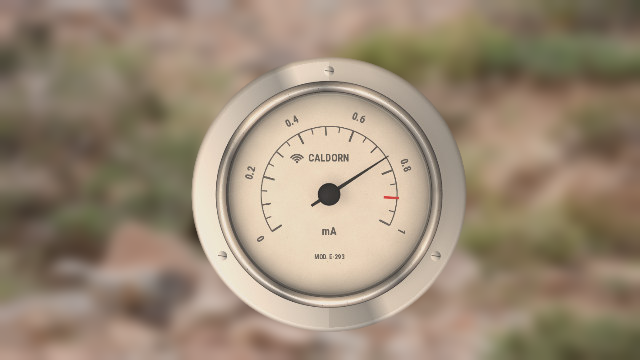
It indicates 0.75 mA
